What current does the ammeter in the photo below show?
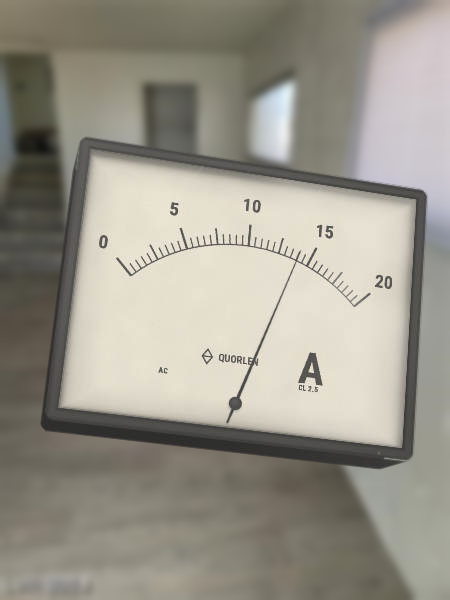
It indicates 14 A
